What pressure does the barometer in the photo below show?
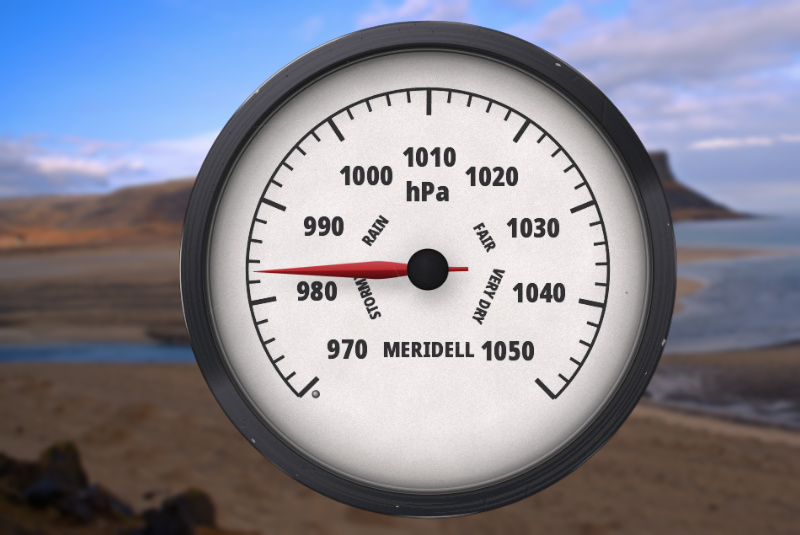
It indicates 983 hPa
